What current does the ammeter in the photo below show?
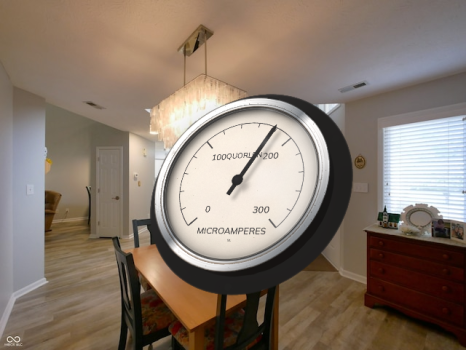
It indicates 180 µA
